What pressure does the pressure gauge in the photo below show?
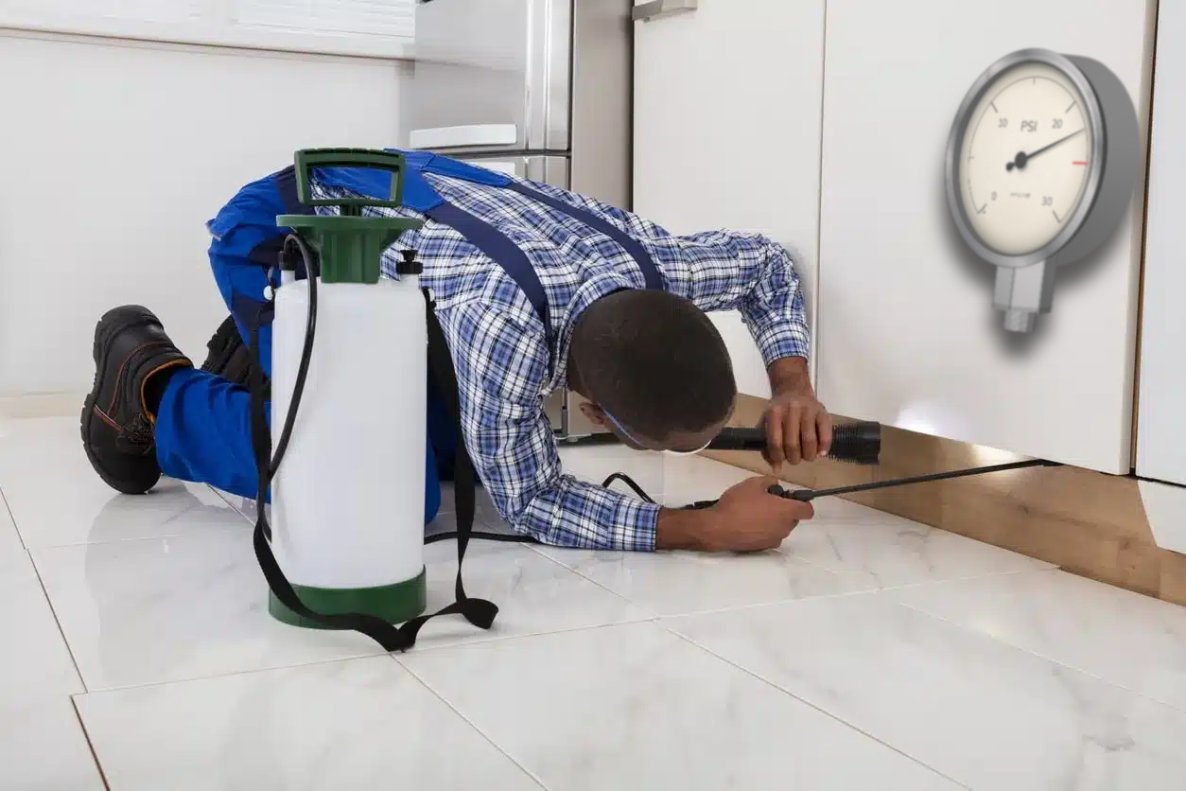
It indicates 22.5 psi
